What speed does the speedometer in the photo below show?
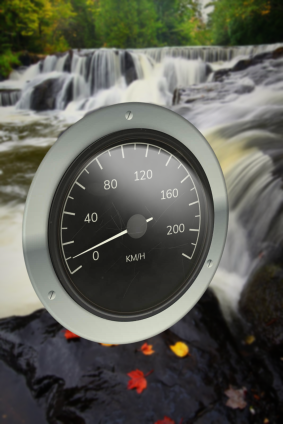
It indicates 10 km/h
